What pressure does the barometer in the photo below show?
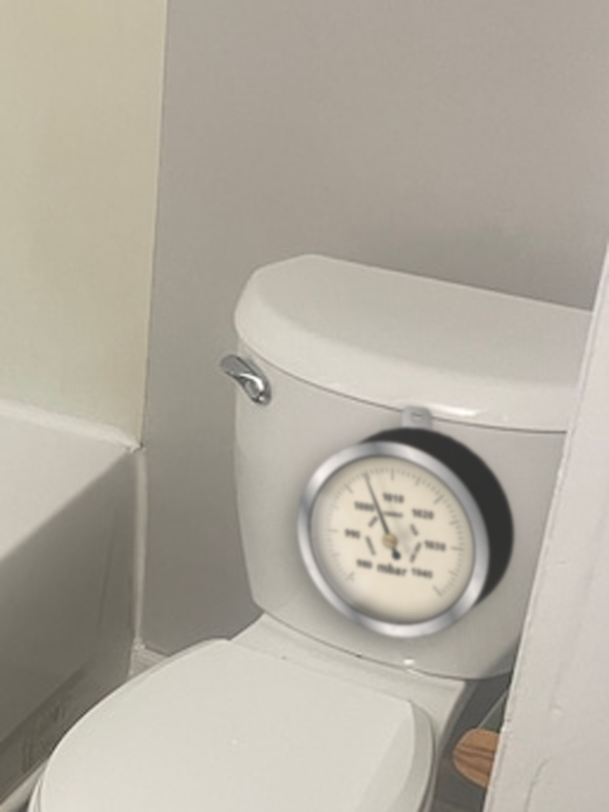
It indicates 1005 mbar
